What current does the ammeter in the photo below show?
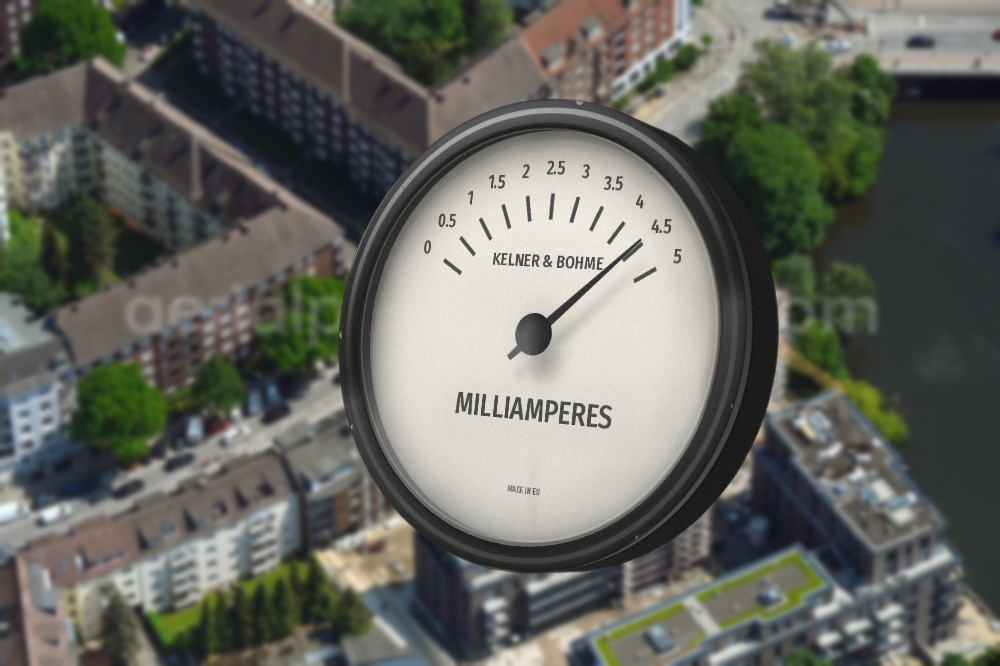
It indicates 4.5 mA
